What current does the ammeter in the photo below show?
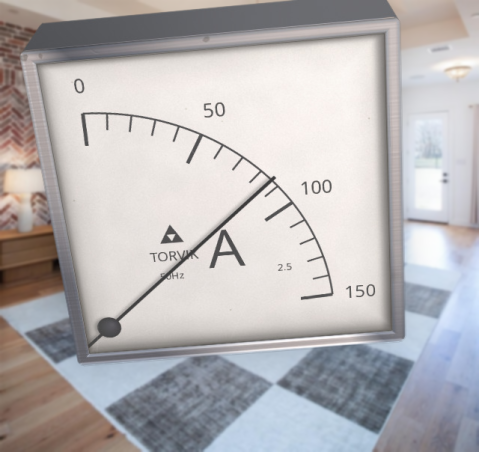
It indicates 85 A
